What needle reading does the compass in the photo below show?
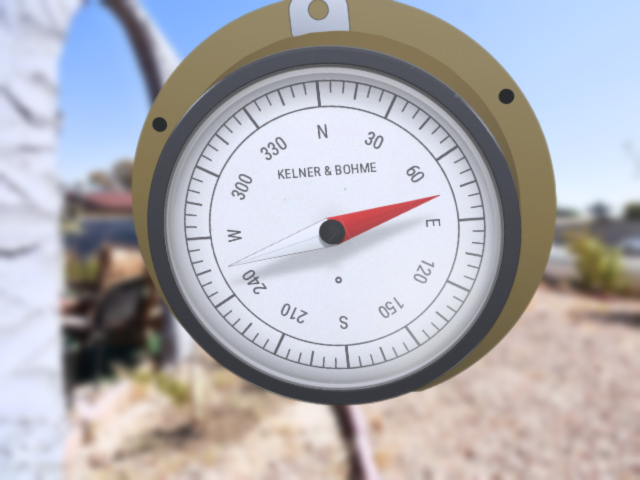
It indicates 75 °
